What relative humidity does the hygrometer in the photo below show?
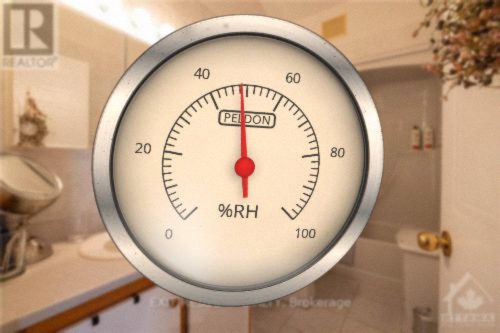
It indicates 48 %
